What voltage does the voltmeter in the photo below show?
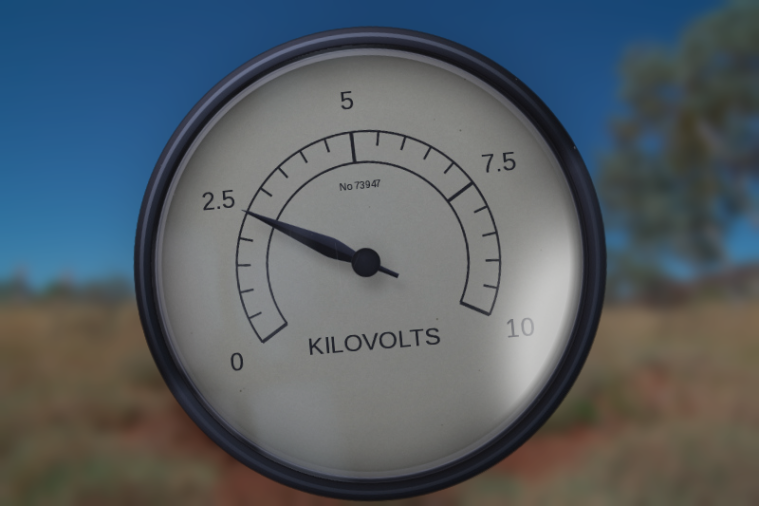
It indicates 2.5 kV
